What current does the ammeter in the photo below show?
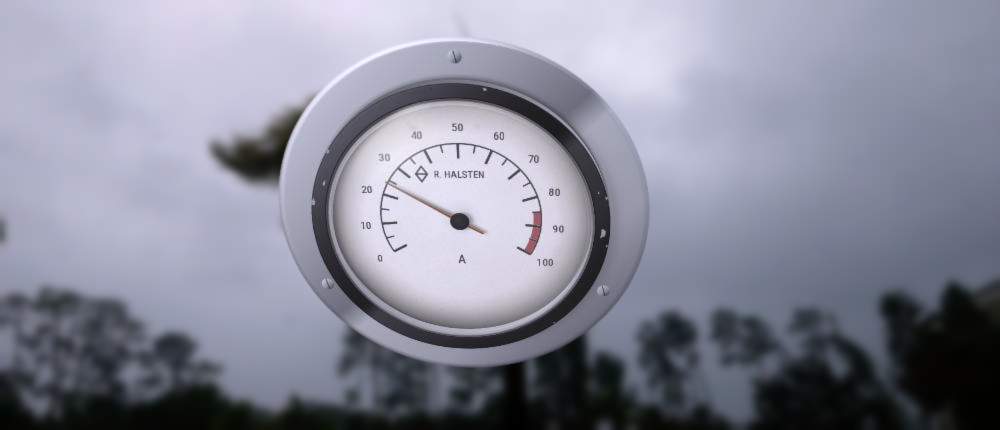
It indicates 25 A
